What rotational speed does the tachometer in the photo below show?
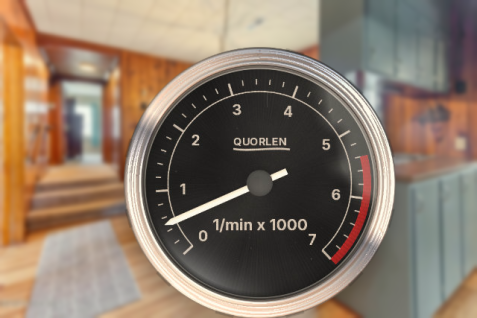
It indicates 500 rpm
